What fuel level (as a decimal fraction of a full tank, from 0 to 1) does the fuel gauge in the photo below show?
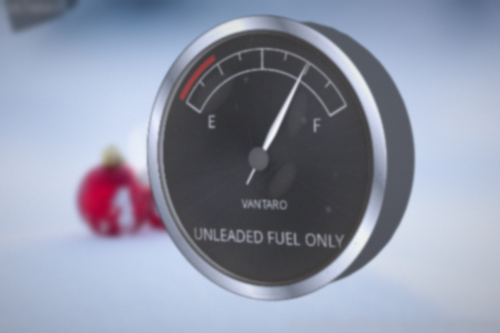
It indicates 0.75
